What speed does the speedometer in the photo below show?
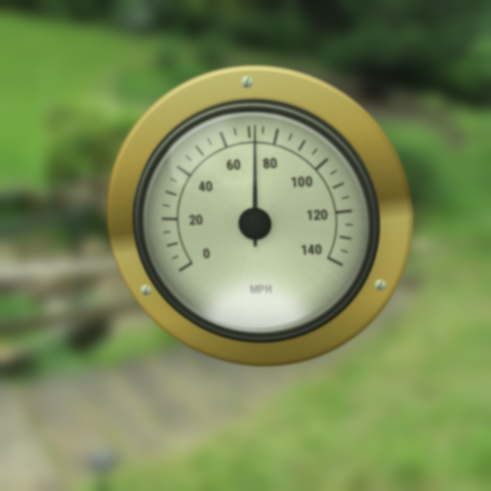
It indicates 72.5 mph
